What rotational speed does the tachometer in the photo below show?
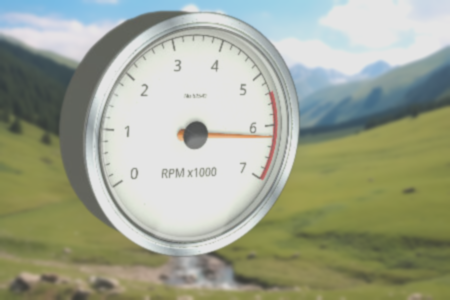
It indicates 6200 rpm
